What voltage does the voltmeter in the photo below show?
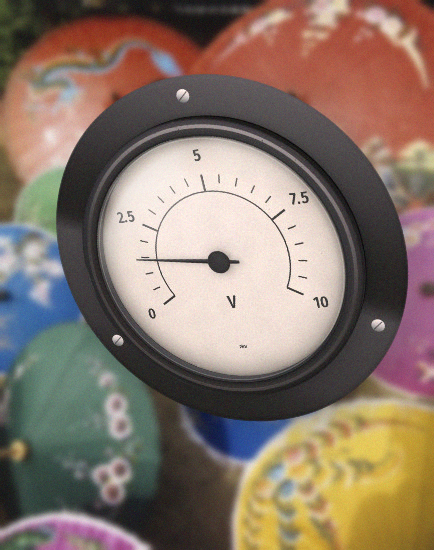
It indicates 1.5 V
